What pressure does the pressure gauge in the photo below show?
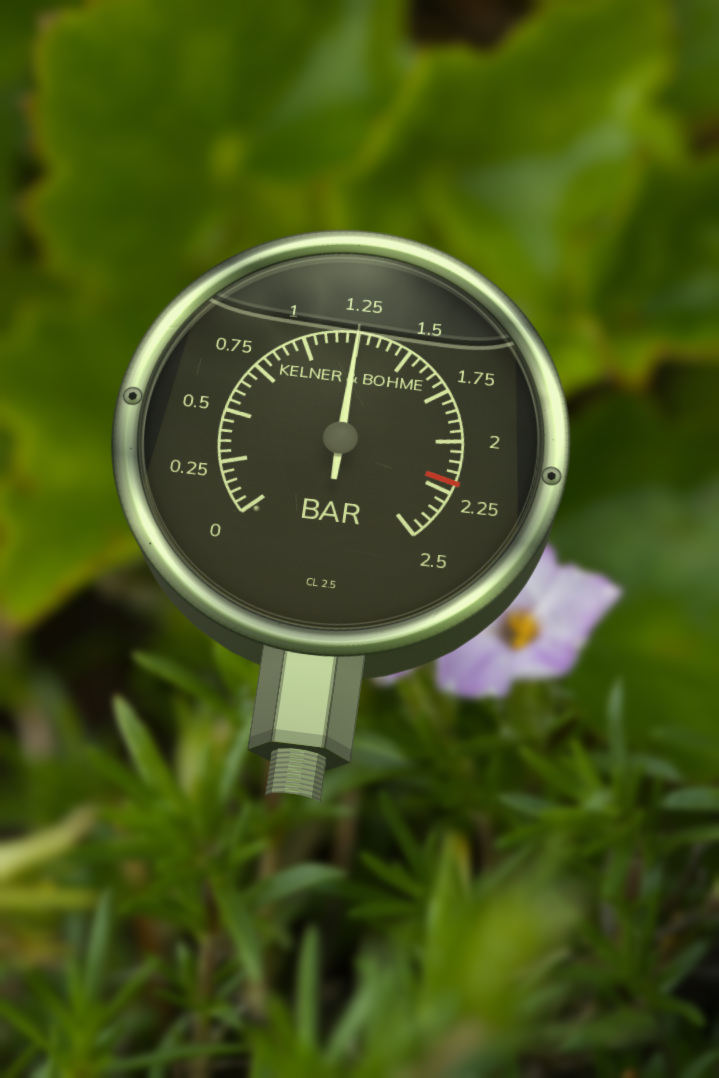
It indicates 1.25 bar
